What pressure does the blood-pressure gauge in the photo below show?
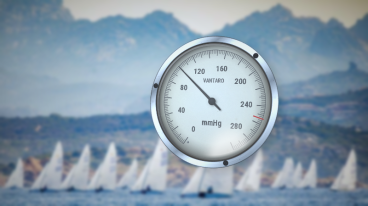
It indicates 100 mmHg
